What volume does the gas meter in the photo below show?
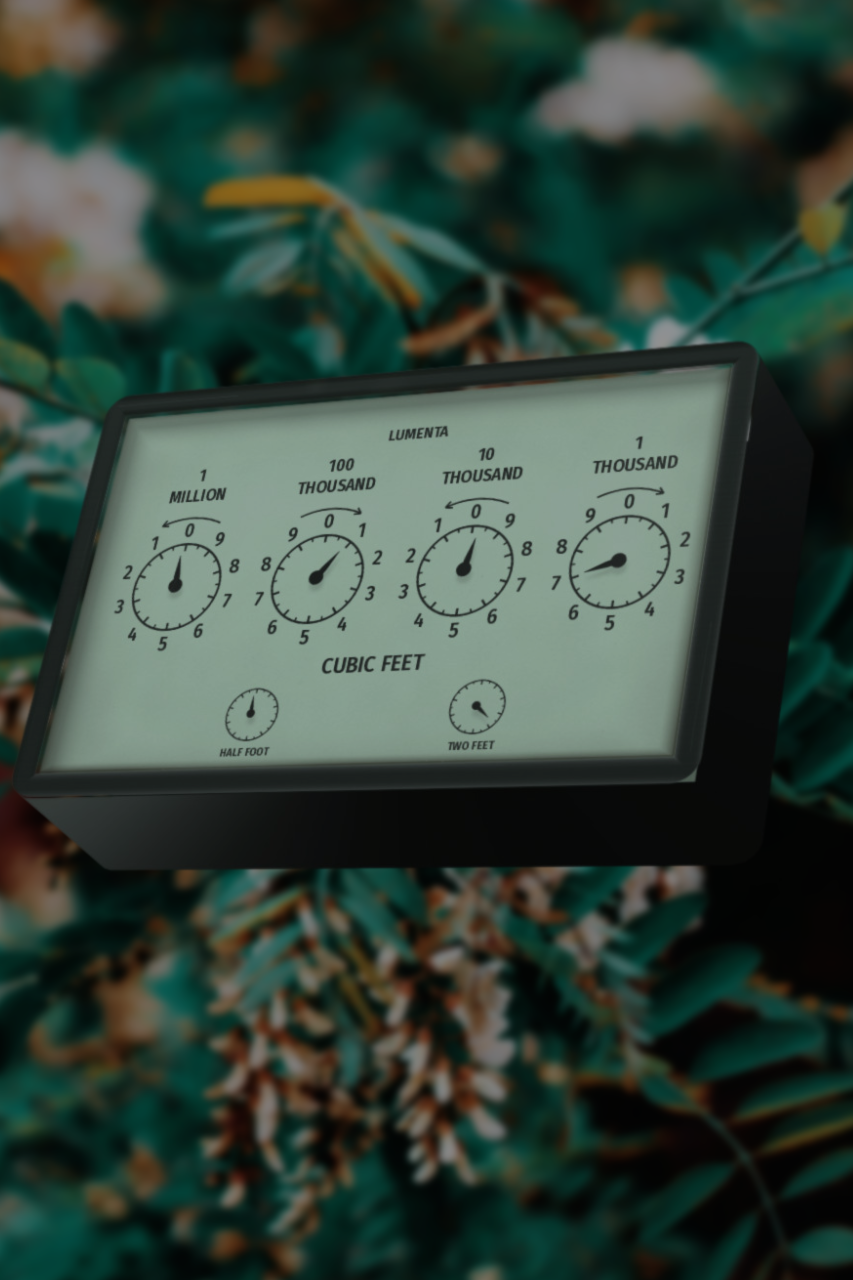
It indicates 9700 ft³
